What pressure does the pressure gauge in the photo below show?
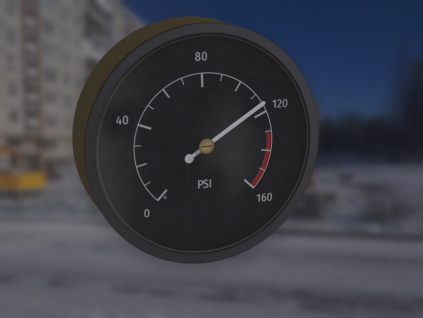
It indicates 115 psi
